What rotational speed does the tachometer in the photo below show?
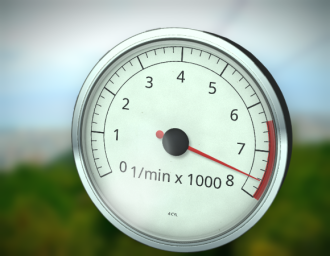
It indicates 7600 rpm
